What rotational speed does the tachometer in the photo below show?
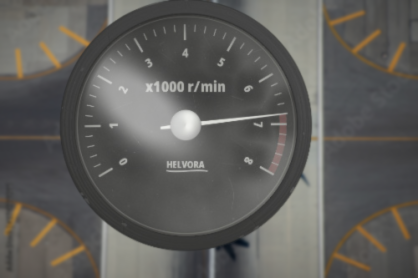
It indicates 6800 rpm
